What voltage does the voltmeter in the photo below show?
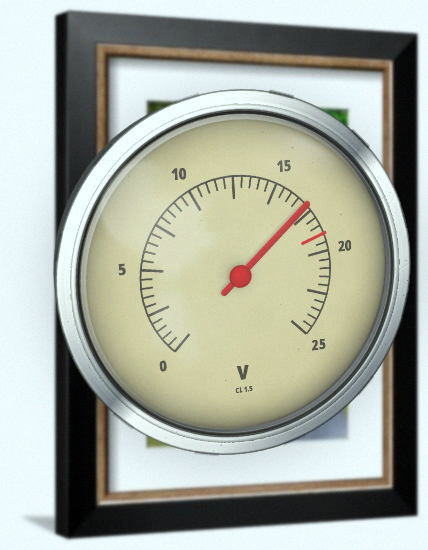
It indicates 17 V
